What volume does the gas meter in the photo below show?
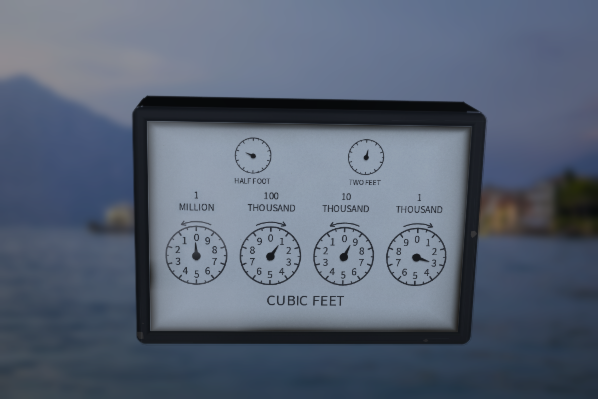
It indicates 9300 ft³
